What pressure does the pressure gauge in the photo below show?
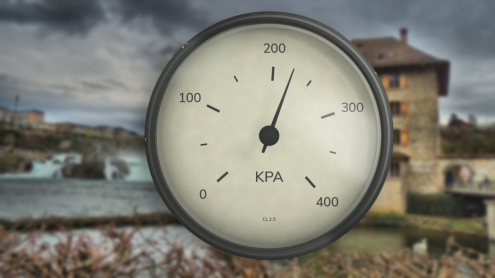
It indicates 225 kPa
